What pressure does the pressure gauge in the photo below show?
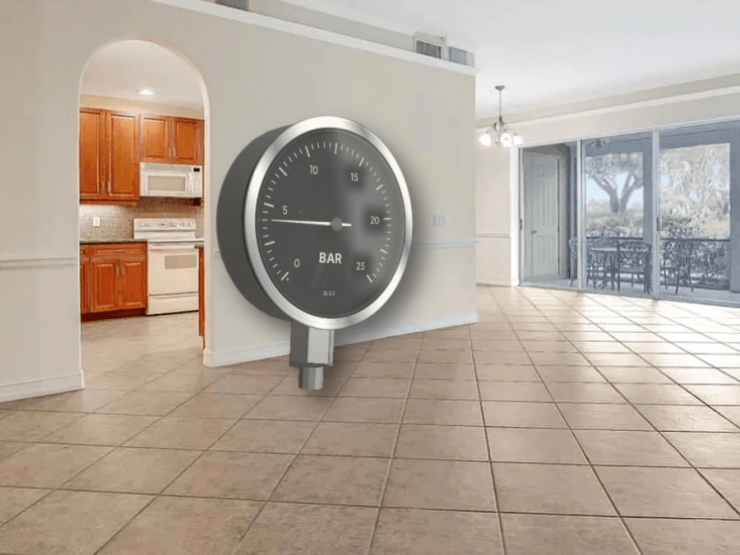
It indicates 4 bar
